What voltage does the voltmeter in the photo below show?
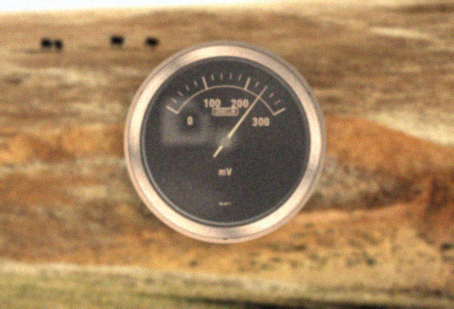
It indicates 240 mV
